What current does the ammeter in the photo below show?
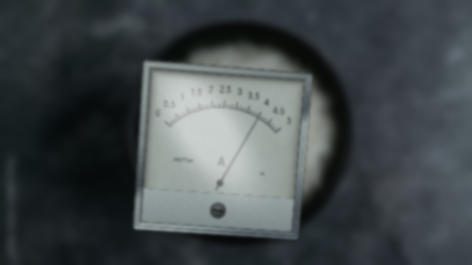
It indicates 4 A
